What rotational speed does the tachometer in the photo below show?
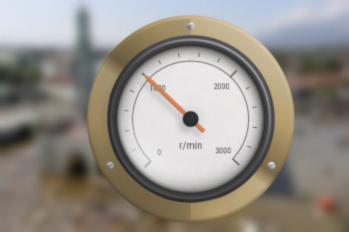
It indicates 1000 rpm
